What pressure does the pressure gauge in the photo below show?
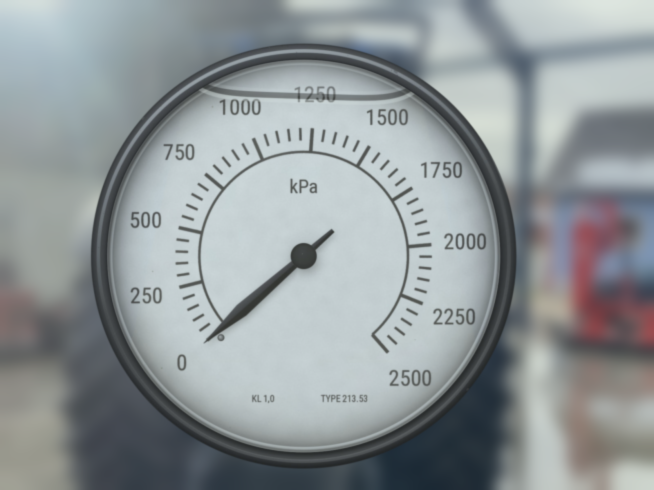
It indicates 0 kPa
